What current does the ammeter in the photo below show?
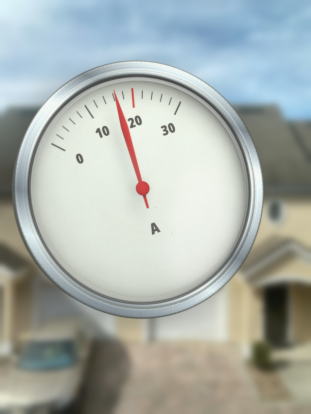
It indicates 16 A
